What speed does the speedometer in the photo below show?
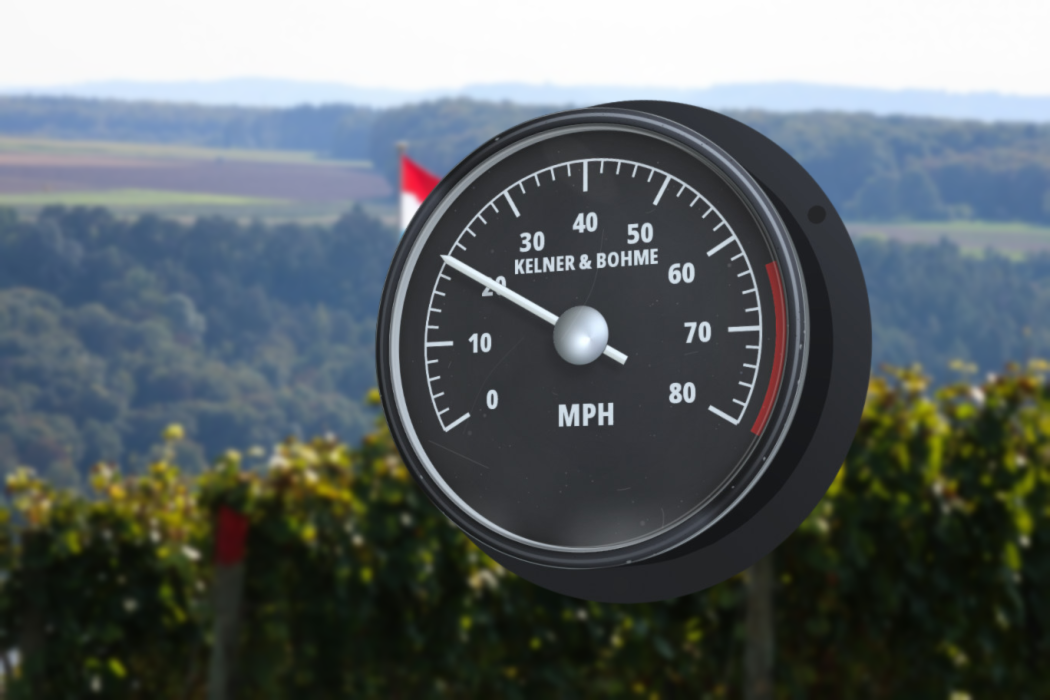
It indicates 20 mph
